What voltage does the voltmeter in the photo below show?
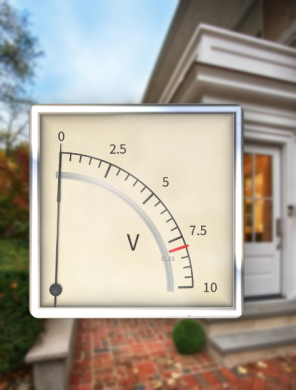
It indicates 0 V
